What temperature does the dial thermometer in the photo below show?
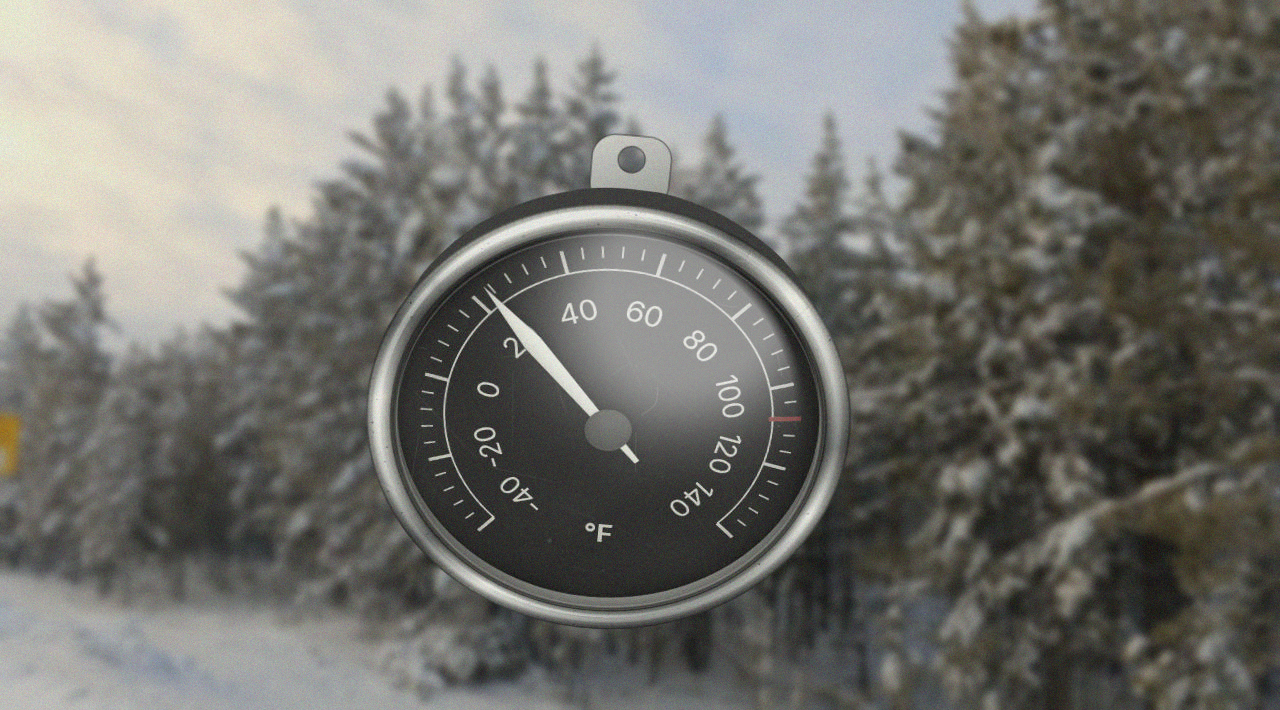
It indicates 24 °F
